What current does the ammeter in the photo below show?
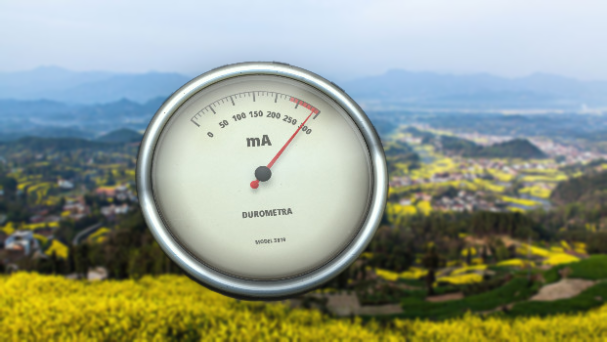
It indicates 290 mA
